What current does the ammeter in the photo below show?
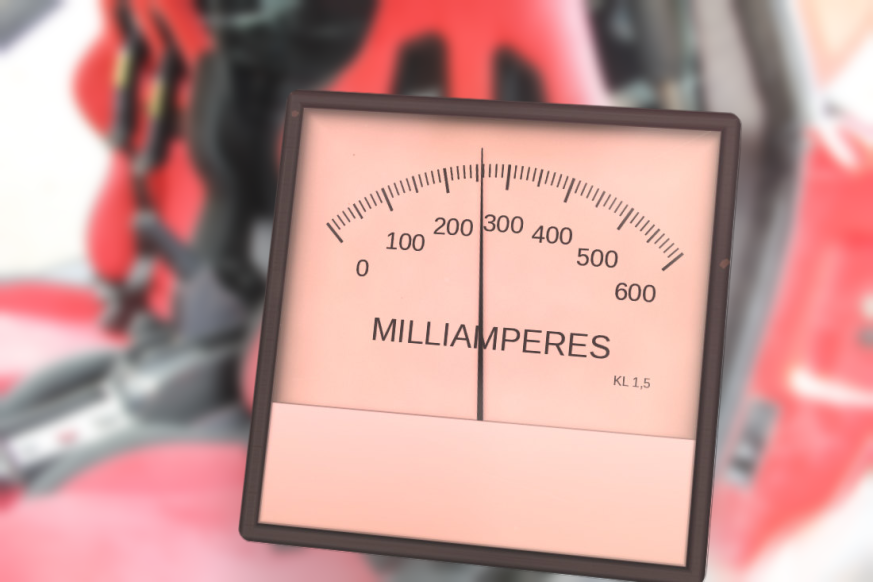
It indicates 260 mA
